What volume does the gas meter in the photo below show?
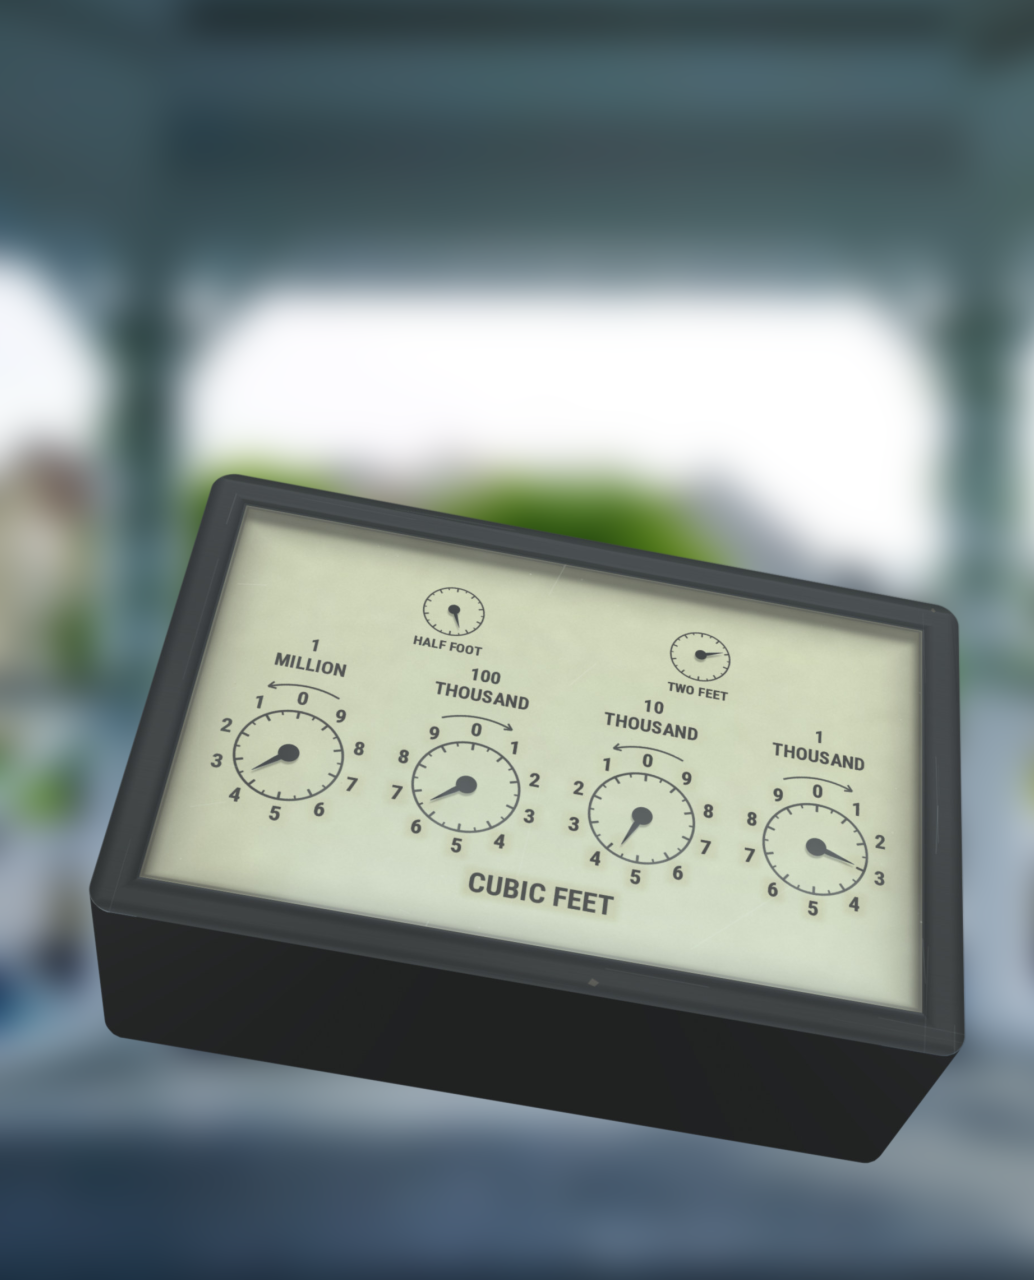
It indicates 364300 ft³
